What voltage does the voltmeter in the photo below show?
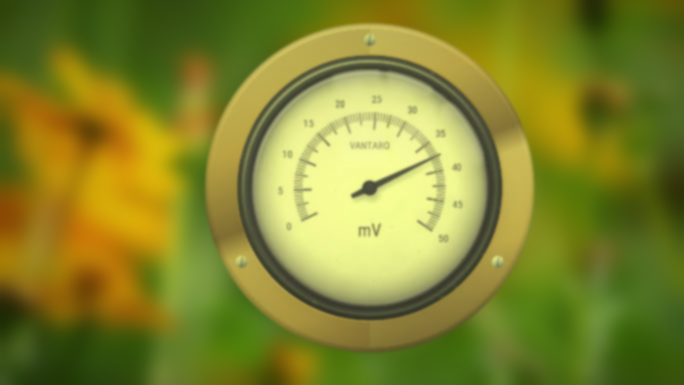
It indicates 37.5 mV
